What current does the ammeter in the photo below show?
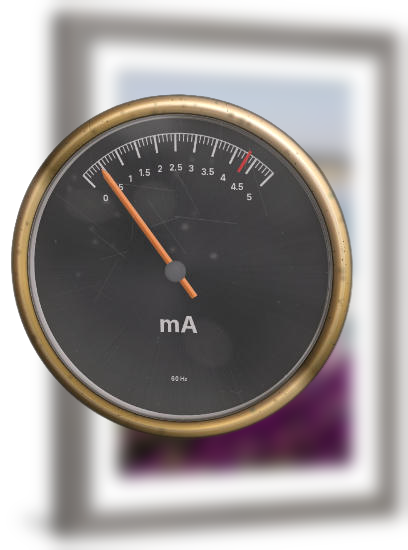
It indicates 0.5 mA
